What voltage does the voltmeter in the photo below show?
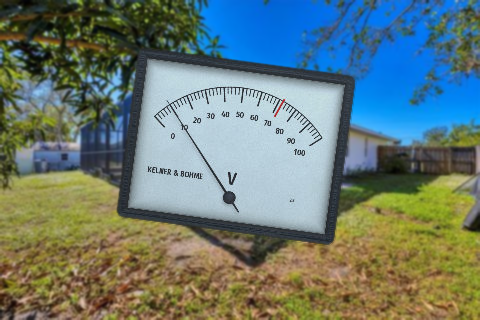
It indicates 10 V
